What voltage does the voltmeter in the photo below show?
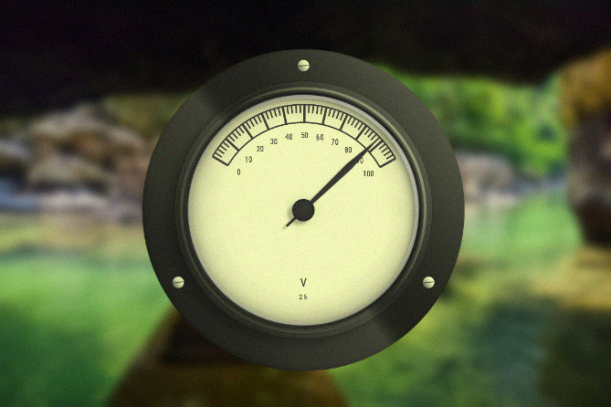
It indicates 88 V
